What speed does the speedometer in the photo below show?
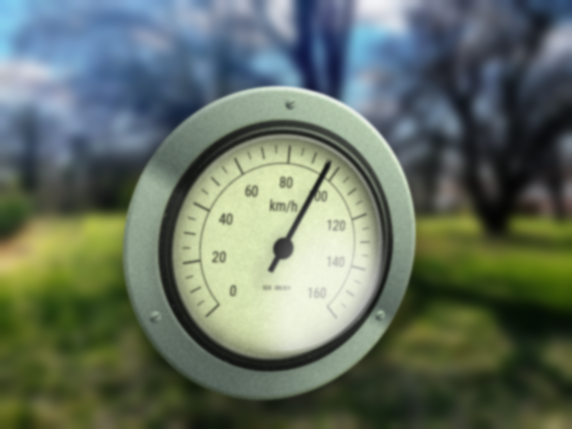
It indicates 95 km/h
